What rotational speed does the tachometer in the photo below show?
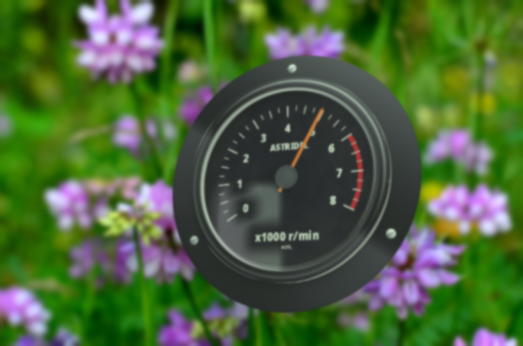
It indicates 5000 rpm
